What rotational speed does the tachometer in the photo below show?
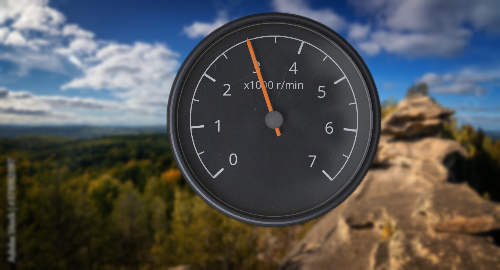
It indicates 3000 rpm
